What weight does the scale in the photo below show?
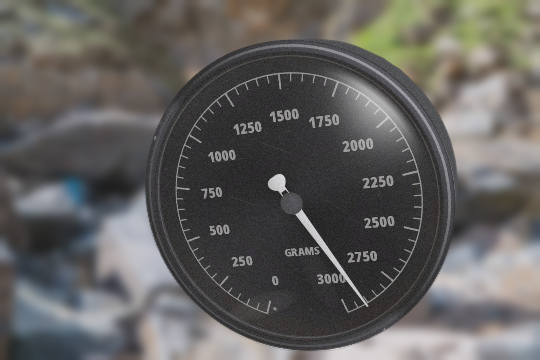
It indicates 2900 g
